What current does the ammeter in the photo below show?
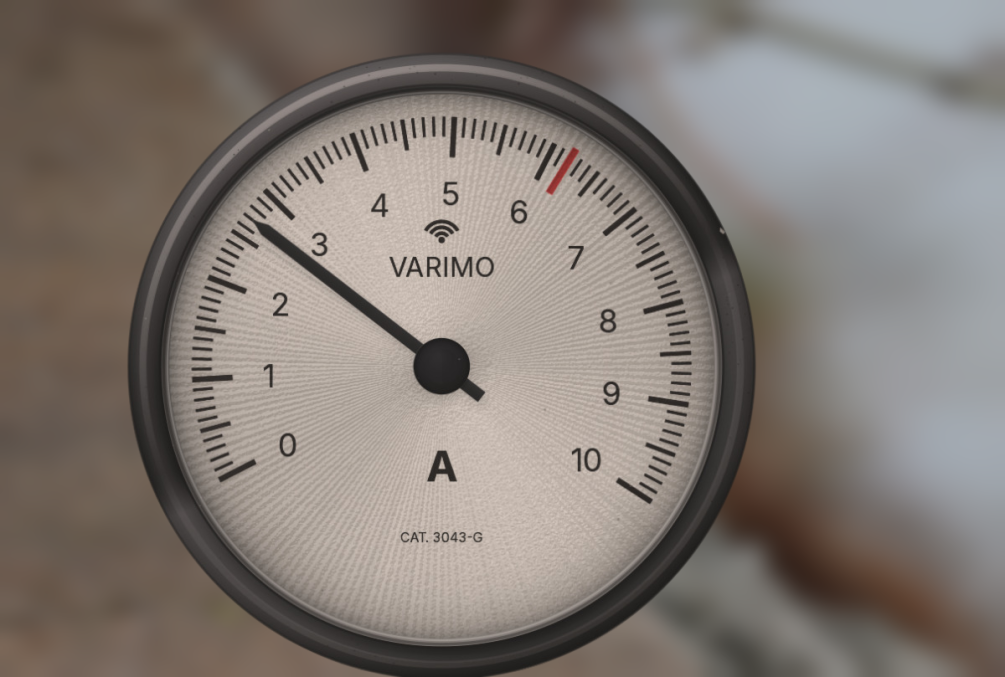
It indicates 2.7 A
